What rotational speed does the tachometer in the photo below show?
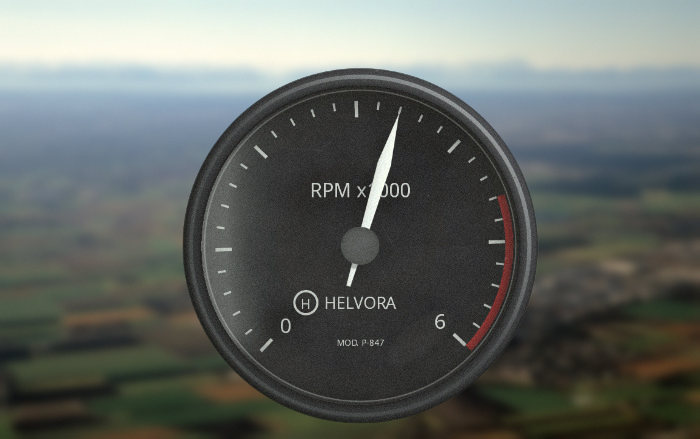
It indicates 3400 rpm
